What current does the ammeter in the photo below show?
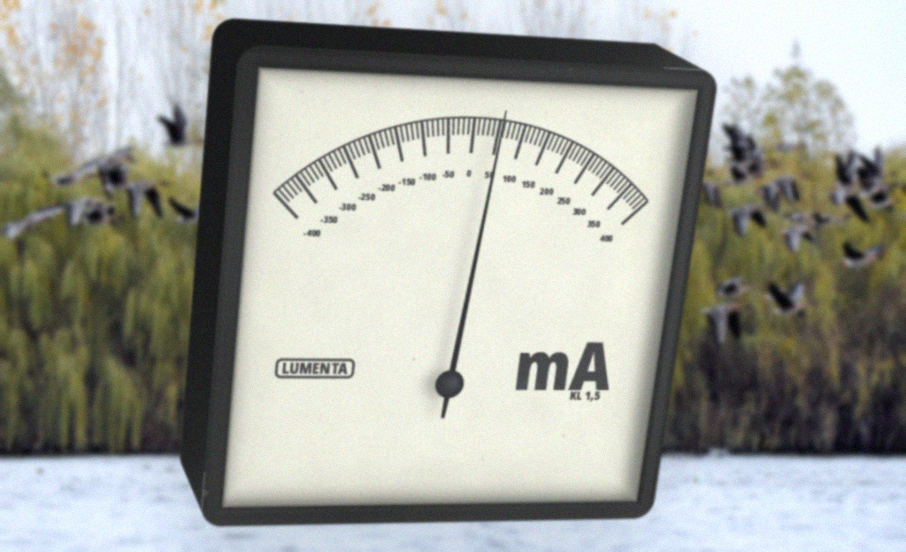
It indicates 50 mA
